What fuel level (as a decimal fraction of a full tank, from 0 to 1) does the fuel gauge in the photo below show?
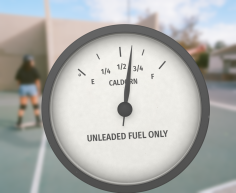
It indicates 0.625
